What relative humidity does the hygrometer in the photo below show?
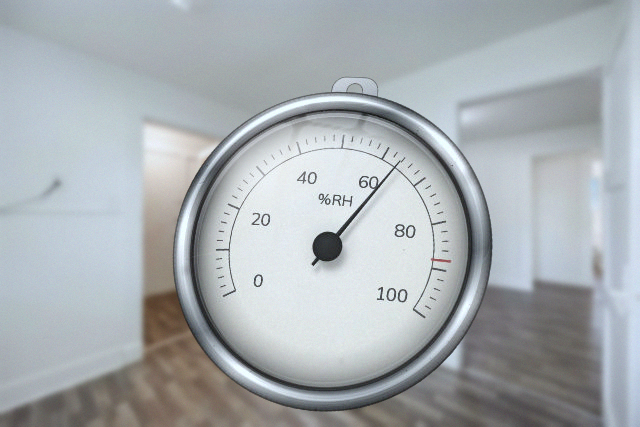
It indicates 64 %
